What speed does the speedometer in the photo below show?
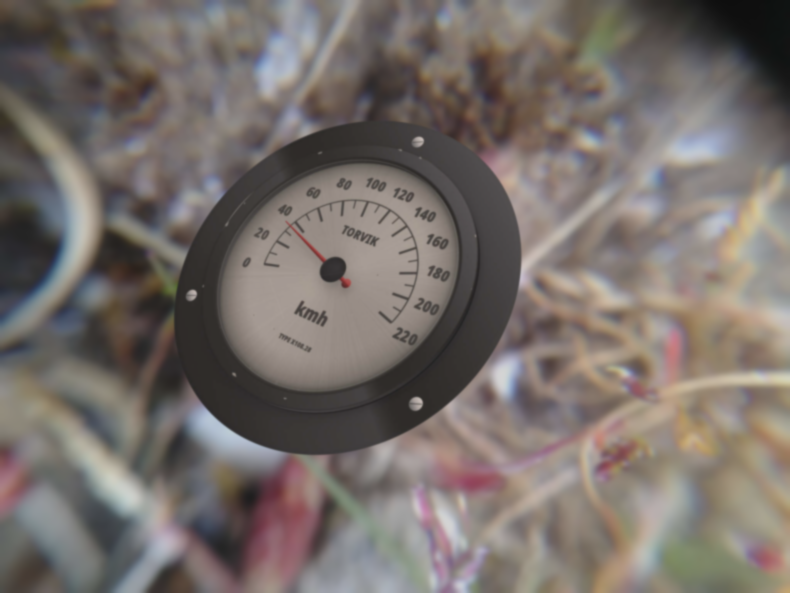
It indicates 35 km/h
